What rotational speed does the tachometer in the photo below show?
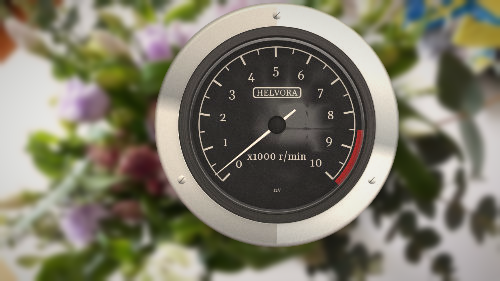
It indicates 250 rpm
